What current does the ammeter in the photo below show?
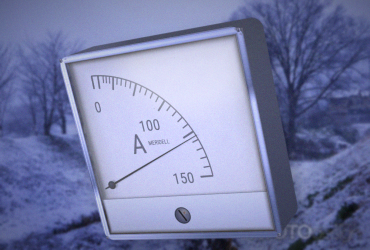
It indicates 127.5 A
